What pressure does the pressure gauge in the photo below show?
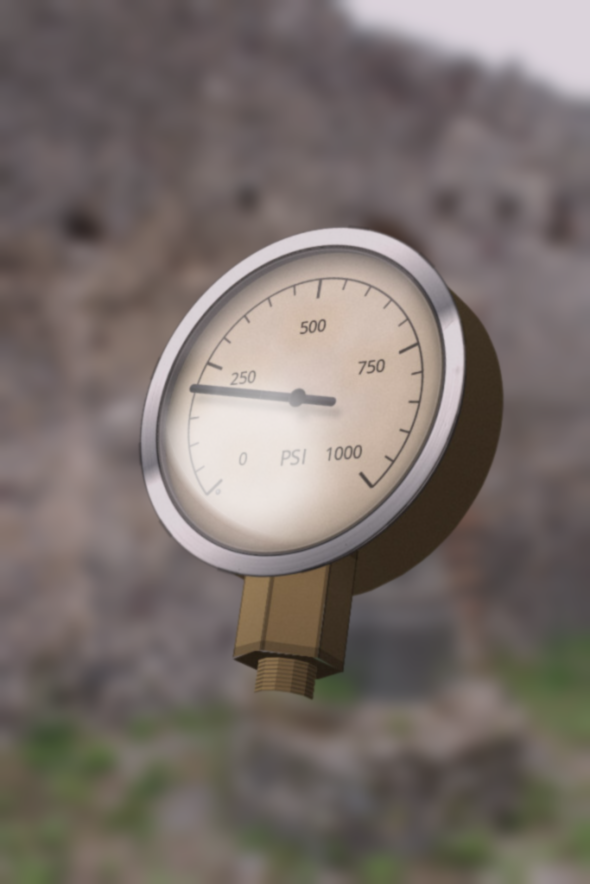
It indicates 200 psi
